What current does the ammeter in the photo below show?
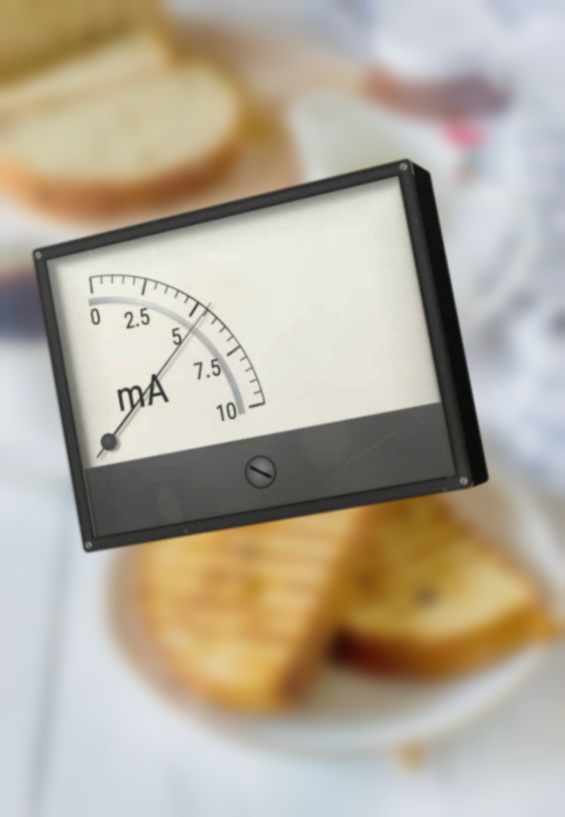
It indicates 5.5 mA
